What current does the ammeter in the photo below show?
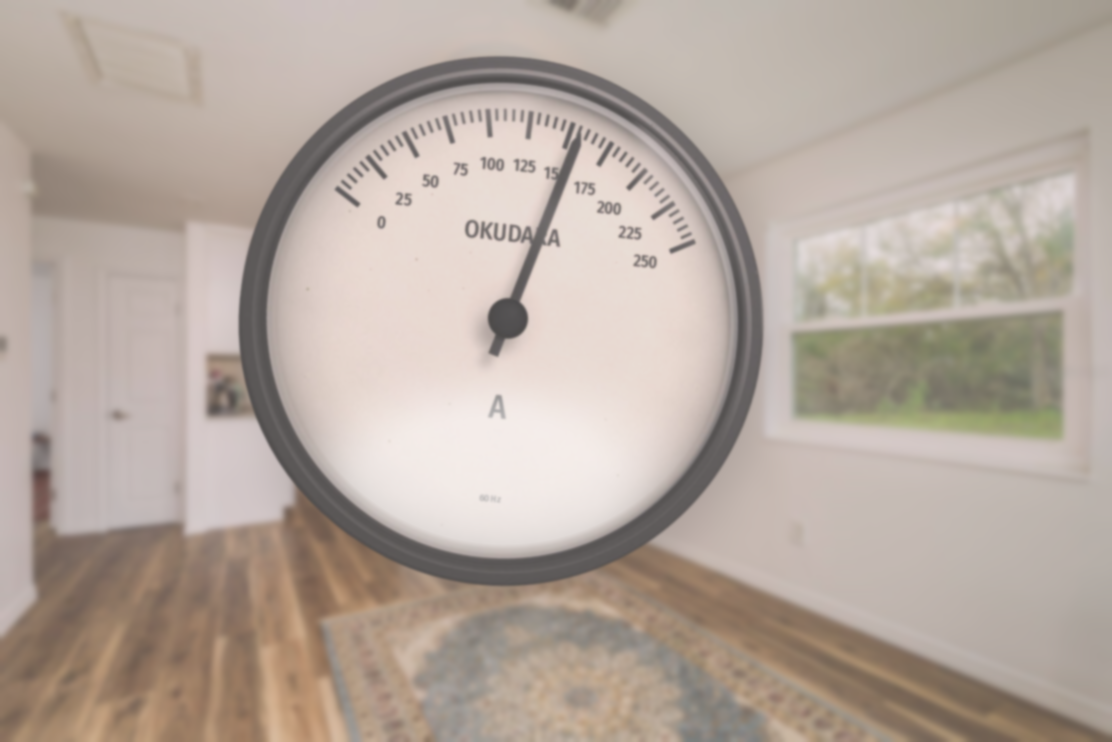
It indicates 155 A
